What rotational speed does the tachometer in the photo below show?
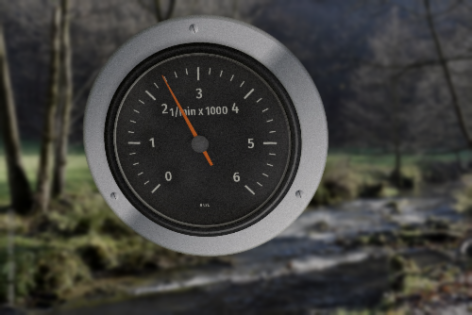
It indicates 2400 rpm
